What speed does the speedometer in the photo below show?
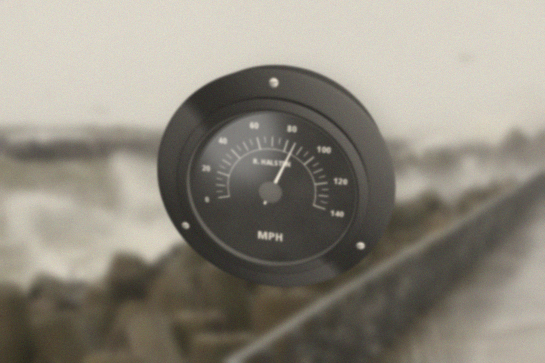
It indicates 85 mph
